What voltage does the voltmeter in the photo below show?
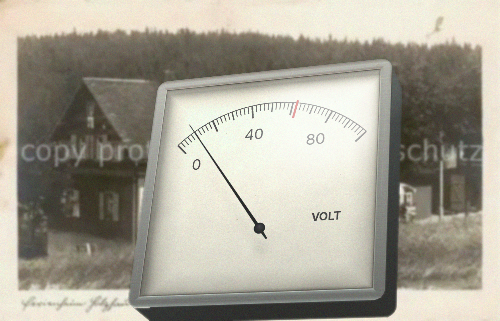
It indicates 10 V
